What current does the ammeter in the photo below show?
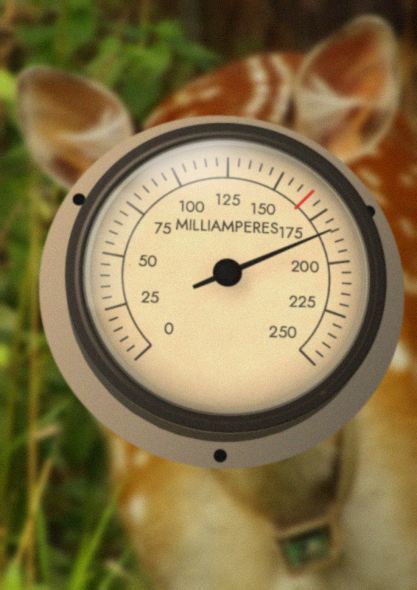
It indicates 185 mA
